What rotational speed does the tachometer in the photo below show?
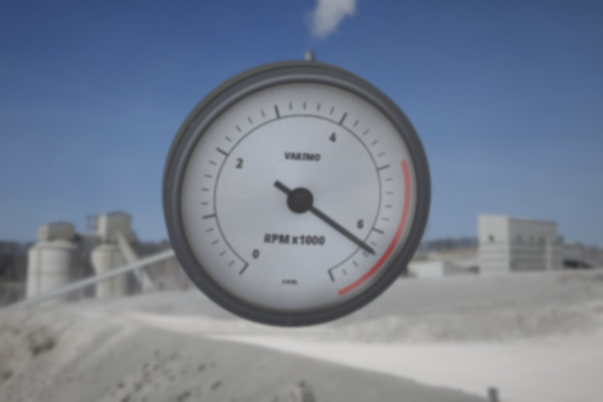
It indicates 6300 rpm
